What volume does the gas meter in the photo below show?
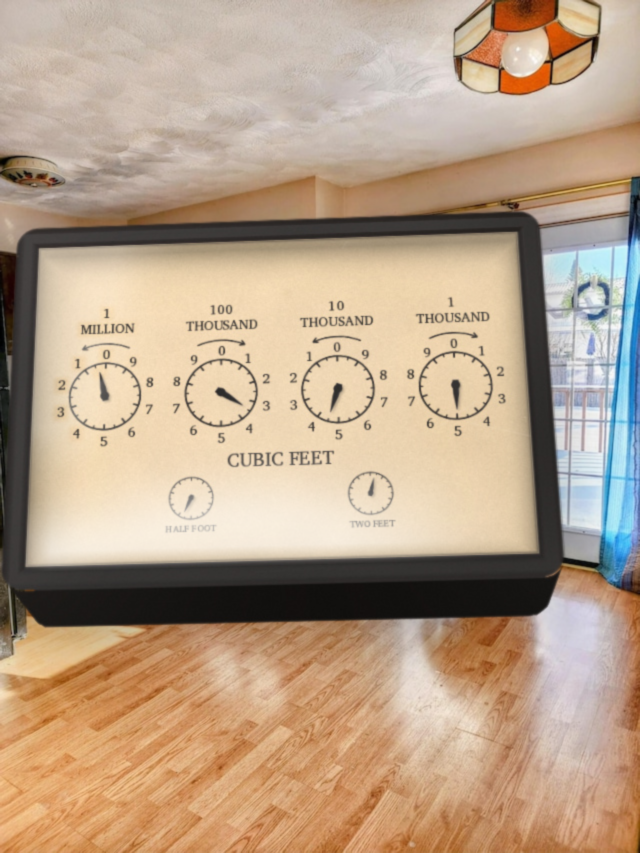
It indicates 34500 ft³
